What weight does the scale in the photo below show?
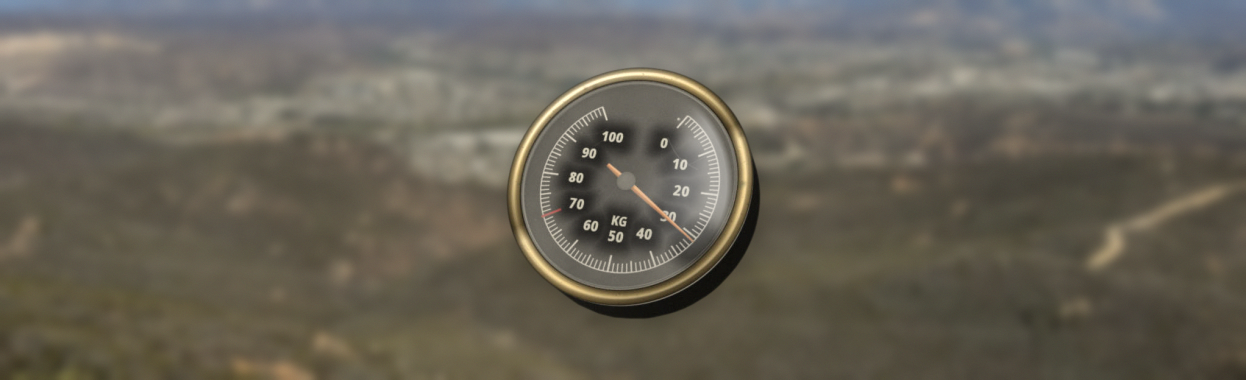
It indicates 31 kg
